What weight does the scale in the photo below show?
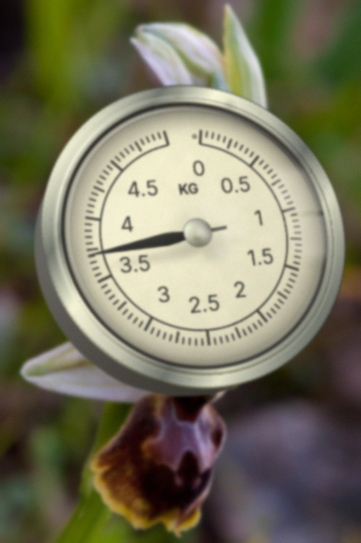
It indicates 3.7 kg
